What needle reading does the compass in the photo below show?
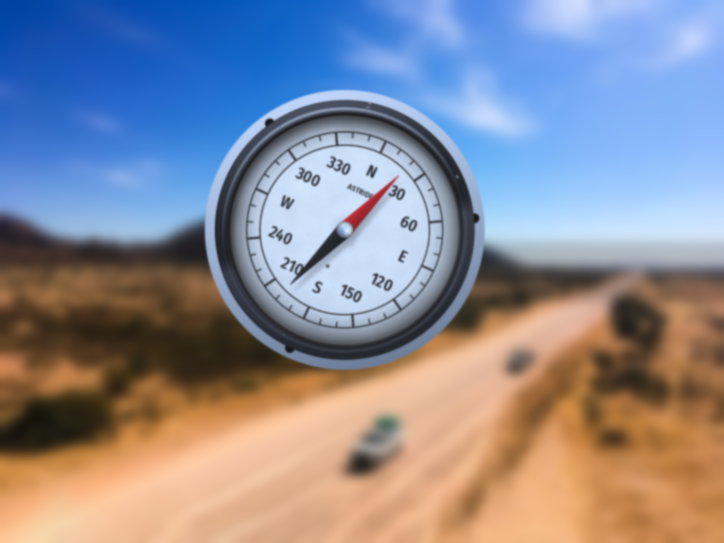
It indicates 20 °
